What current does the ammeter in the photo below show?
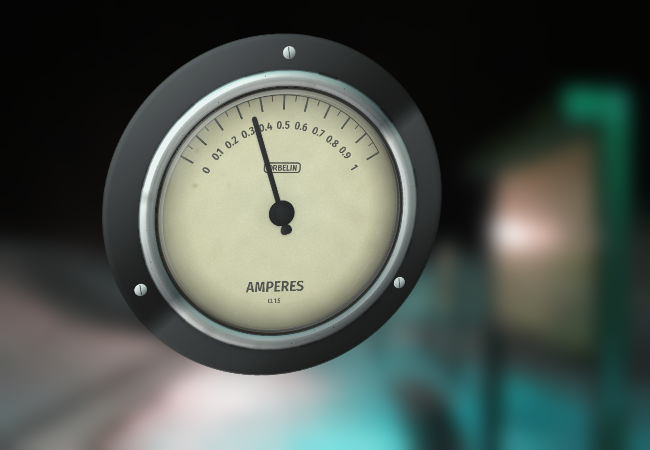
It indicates 0.35 A
